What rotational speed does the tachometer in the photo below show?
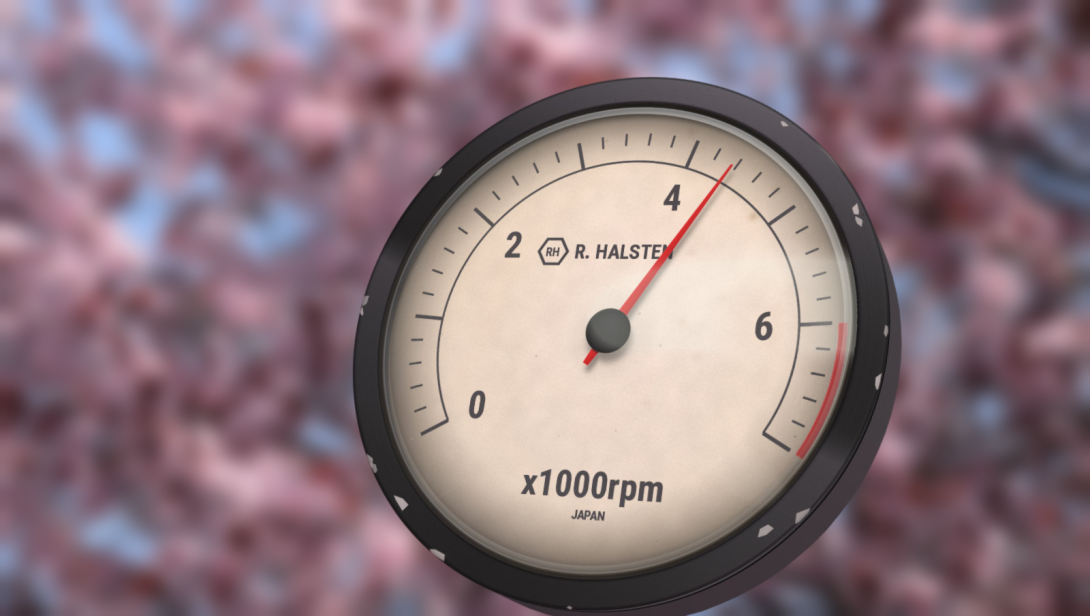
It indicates 4400 rpm
